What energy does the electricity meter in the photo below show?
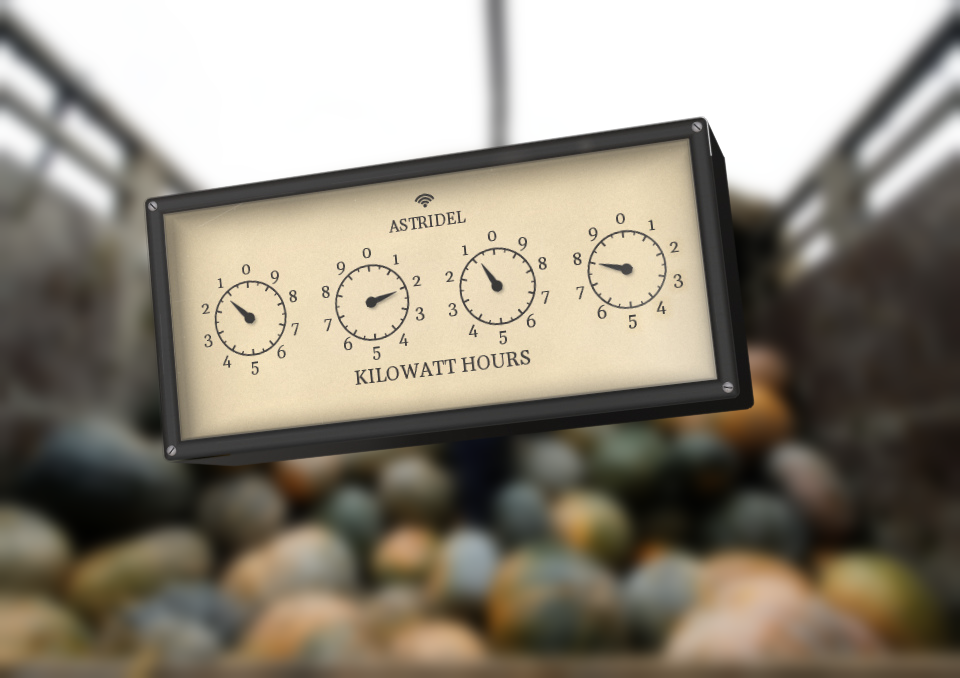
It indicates 1208 kWh
